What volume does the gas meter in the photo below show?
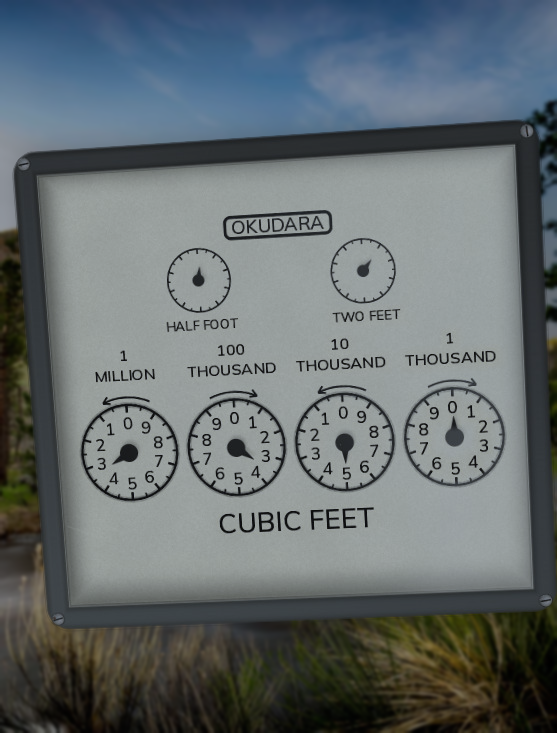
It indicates 335000 ft³
